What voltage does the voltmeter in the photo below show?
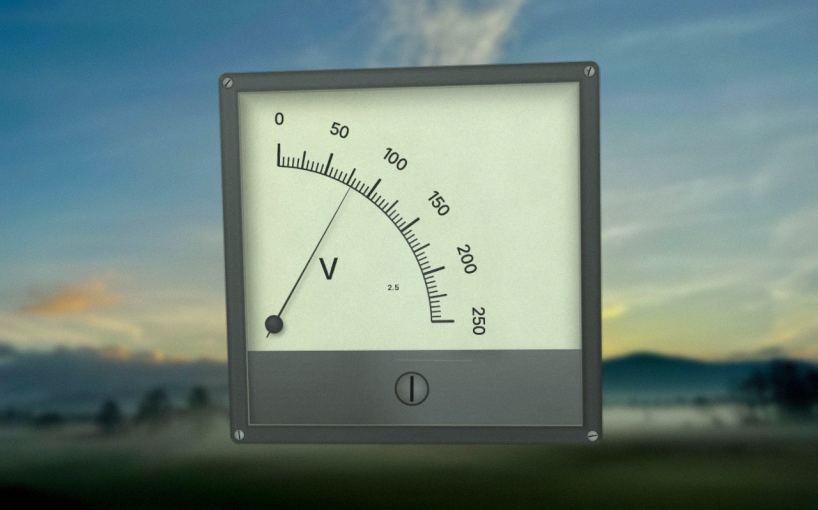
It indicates 80 V
